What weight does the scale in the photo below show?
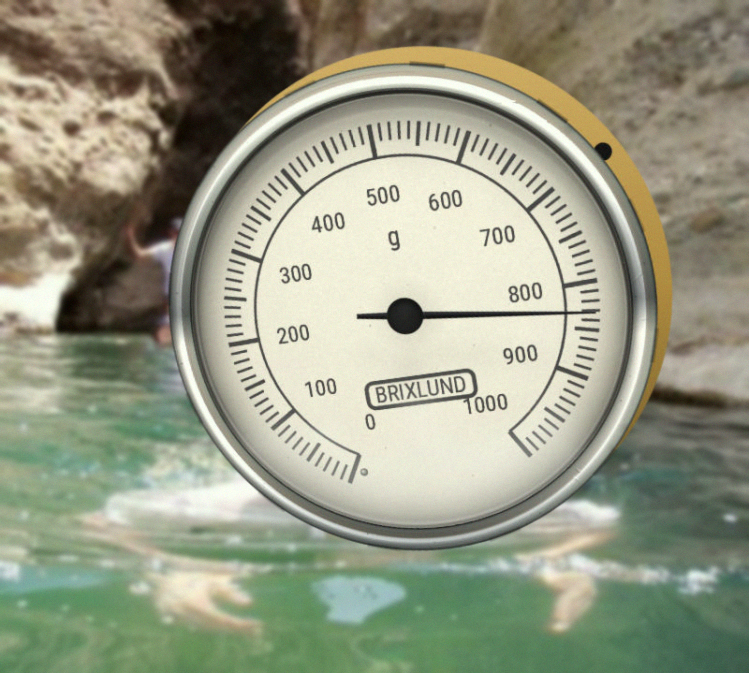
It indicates 830 g
